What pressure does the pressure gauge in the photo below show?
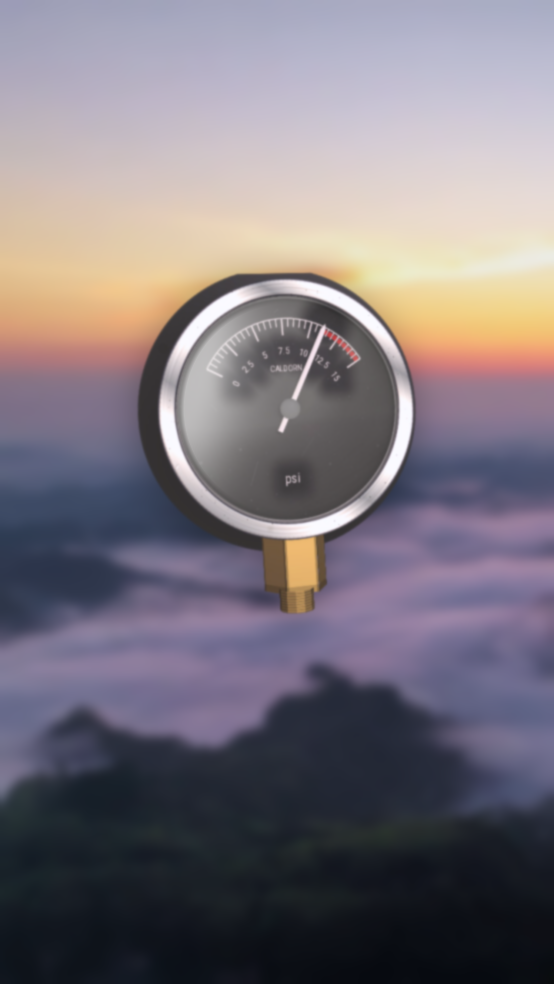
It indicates 11 psi
